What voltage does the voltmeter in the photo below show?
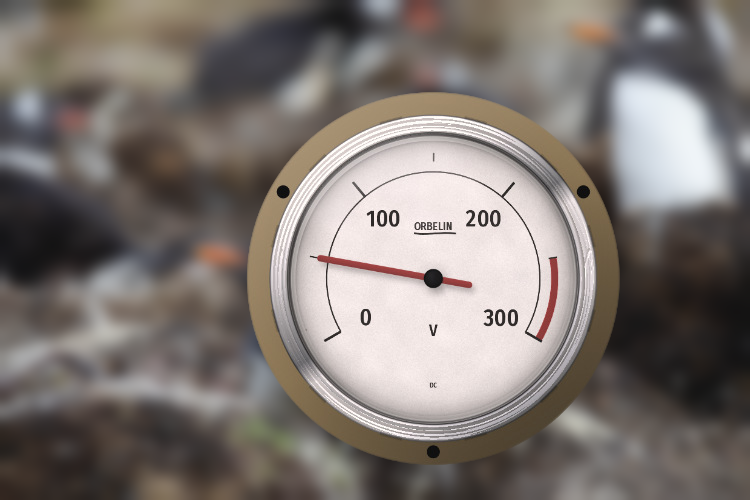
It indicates 50 V
